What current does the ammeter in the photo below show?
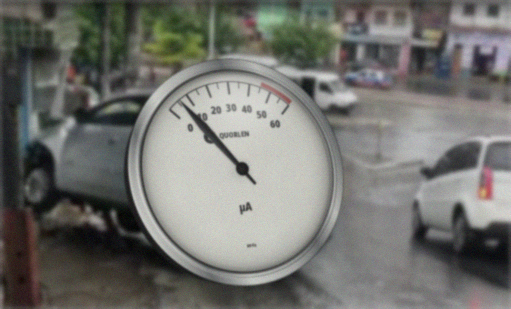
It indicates 5 µA
